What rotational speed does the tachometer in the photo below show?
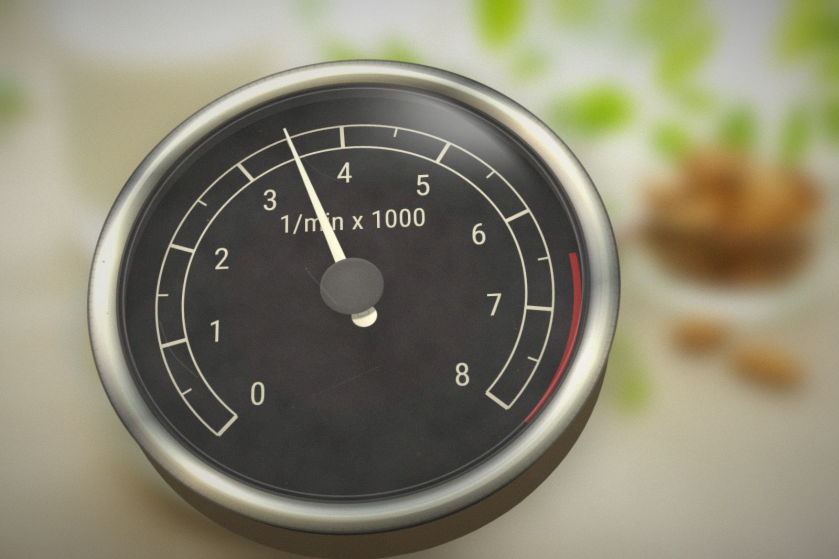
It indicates 3500 rpm
